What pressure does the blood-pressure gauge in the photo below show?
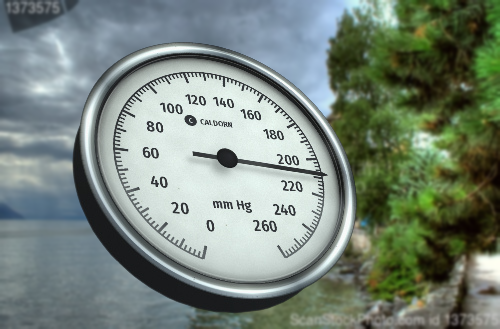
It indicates 210 mmHg
